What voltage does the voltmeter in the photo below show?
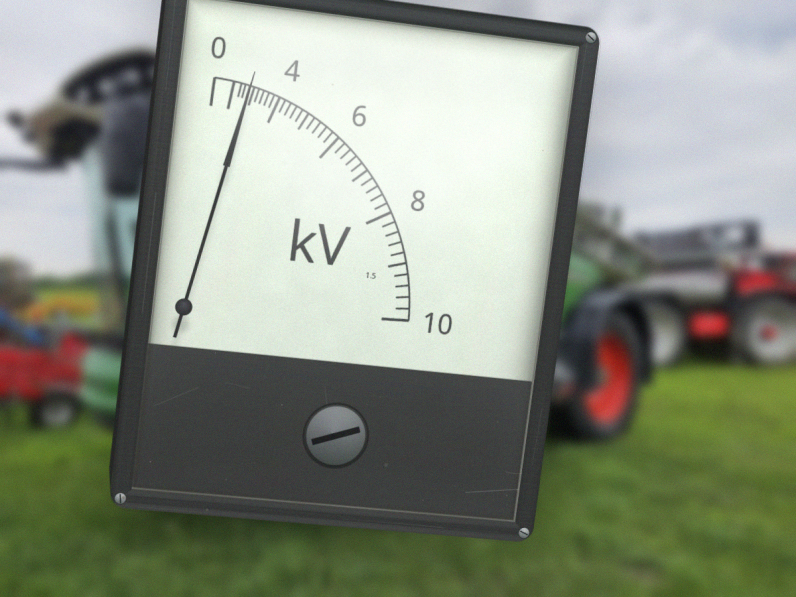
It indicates 2.8 kV
